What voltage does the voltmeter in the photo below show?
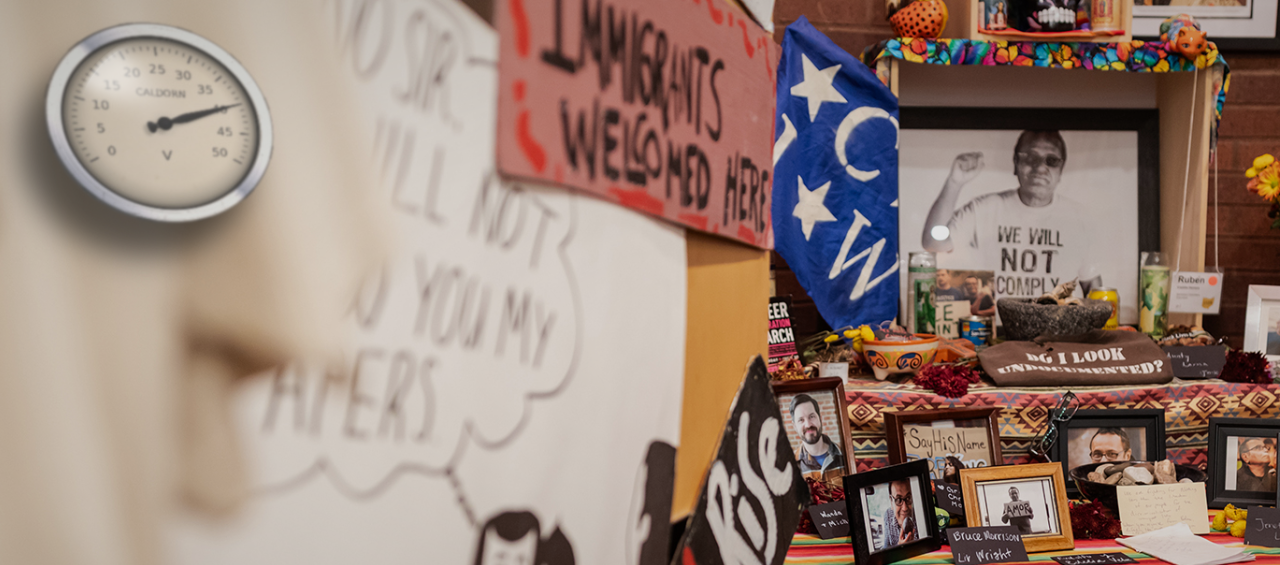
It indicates 40 V
